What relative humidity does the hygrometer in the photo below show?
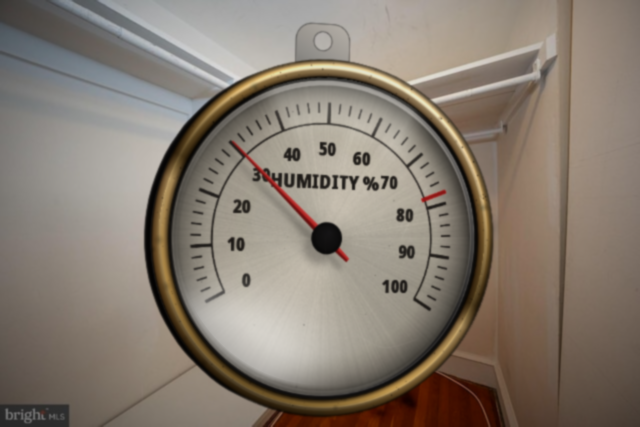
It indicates 30 %
